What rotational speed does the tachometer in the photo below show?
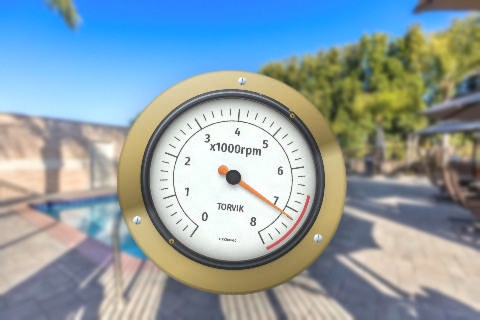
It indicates 7200 rpm
